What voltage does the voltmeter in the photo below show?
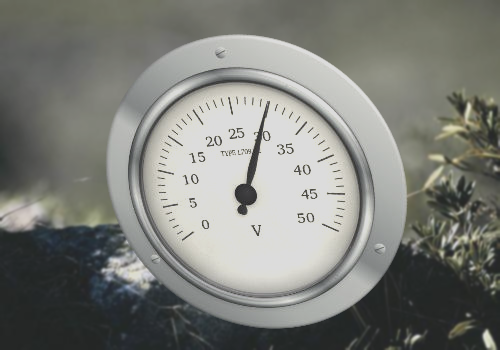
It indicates 30 V
